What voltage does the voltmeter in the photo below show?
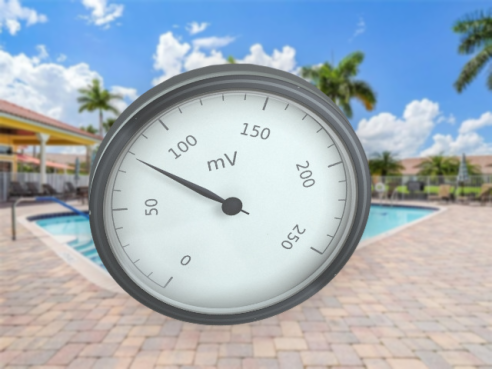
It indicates 80 mV
